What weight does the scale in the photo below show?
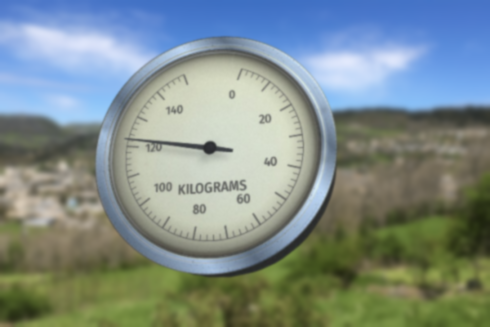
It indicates 122 kg
